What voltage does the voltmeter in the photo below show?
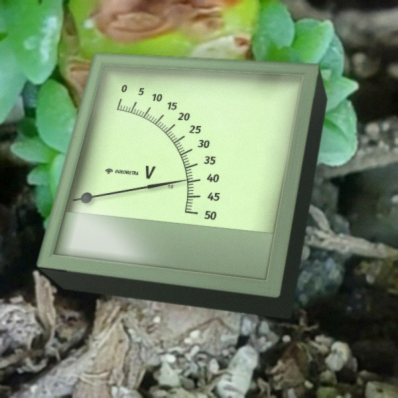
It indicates 40 V
